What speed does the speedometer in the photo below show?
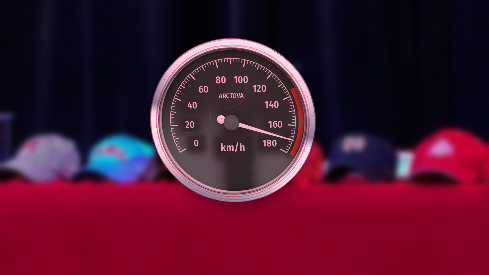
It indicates 170 km/h
